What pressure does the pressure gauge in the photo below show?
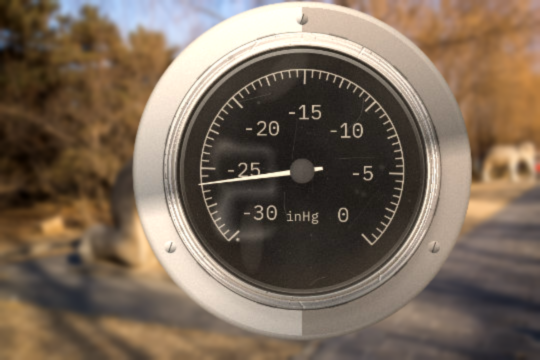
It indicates -26 inHg
